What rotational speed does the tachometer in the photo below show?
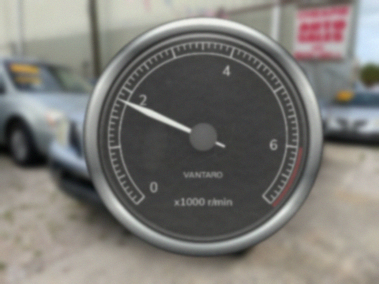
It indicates 1800 rpm
